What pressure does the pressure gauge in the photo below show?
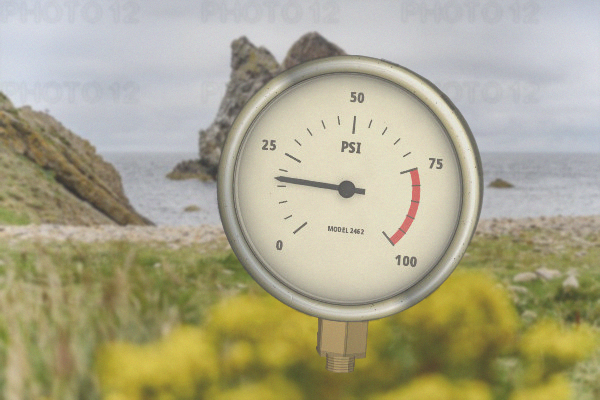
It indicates 17.5 psi
